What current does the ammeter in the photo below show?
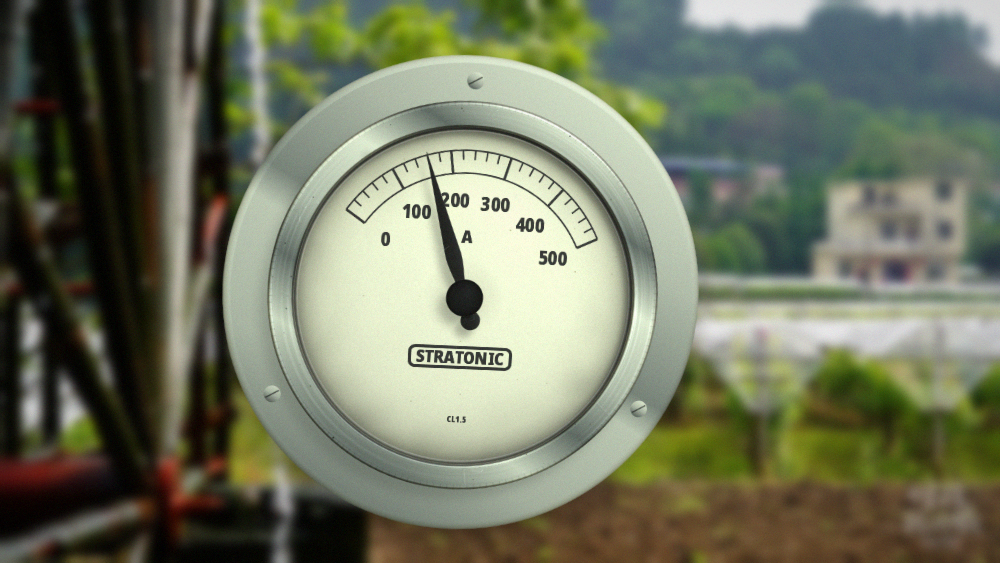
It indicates 160 A
